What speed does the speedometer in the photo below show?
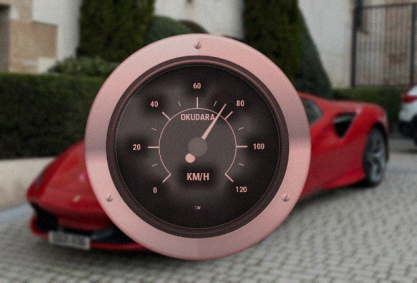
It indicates 75 km/h
